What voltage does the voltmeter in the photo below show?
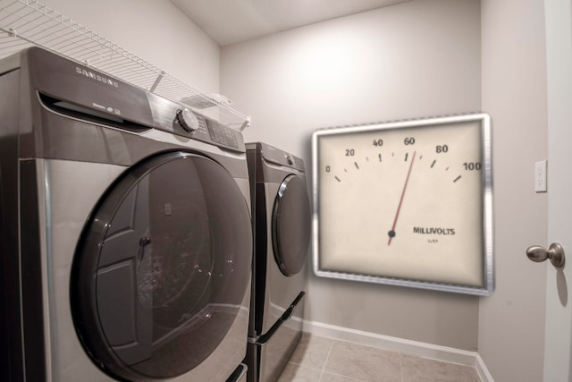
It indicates 65 mV
